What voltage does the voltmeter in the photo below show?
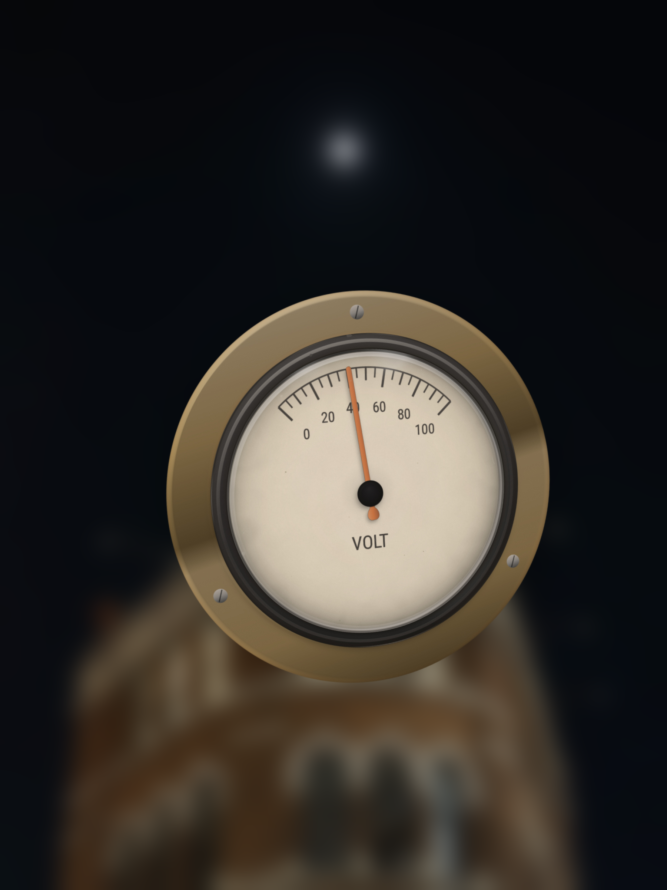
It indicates 40 V
